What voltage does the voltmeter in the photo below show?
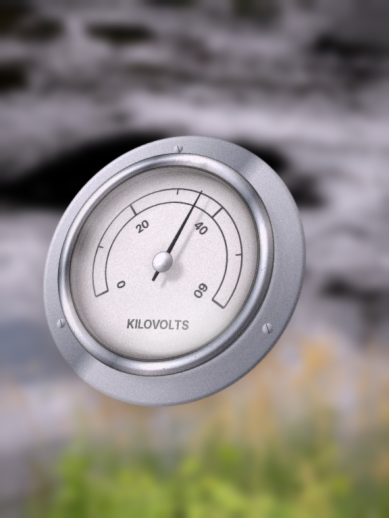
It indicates 35 kV
